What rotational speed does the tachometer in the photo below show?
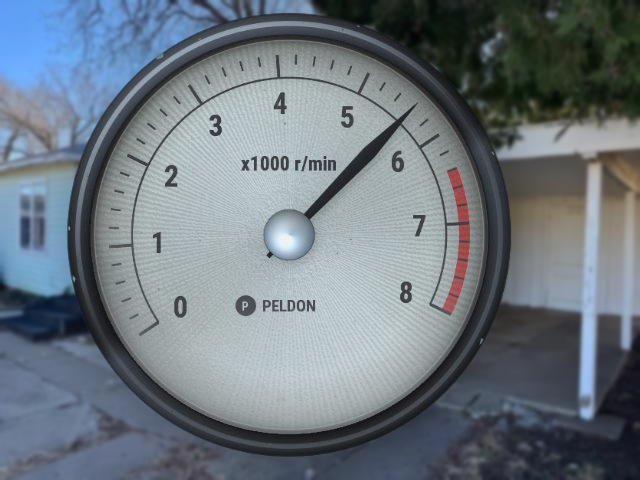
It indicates 5600 rpm
